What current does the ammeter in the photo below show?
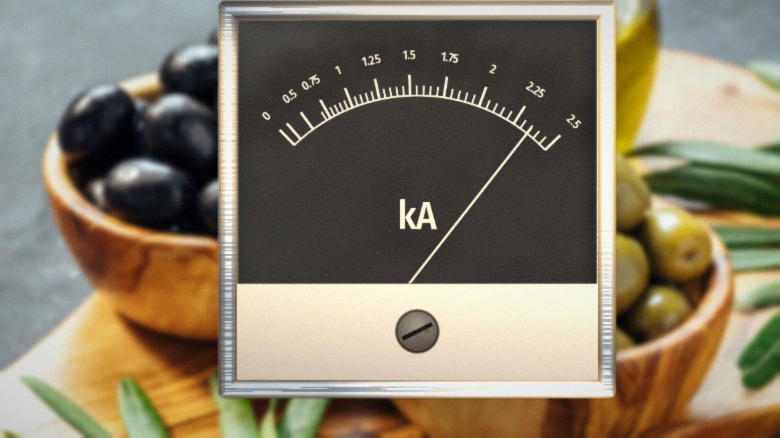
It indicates 2.35 kA
